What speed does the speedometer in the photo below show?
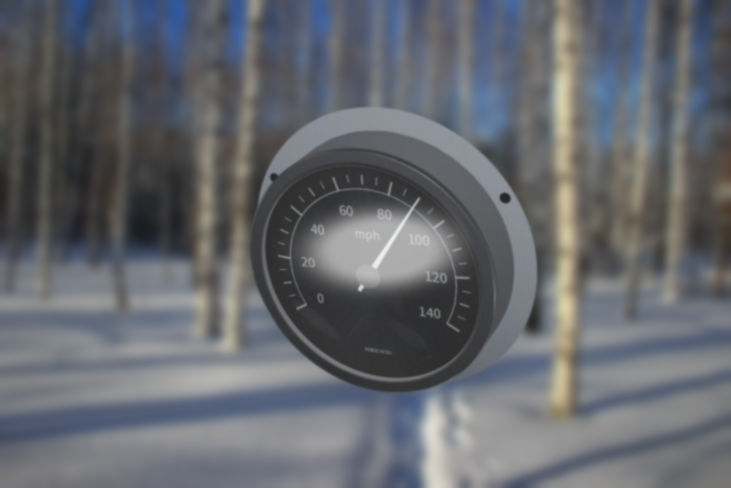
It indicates 90 mph
